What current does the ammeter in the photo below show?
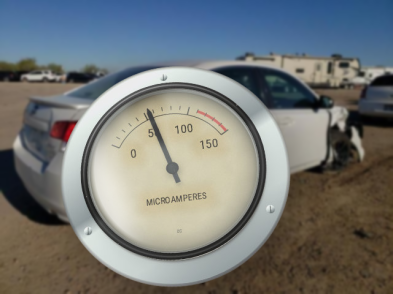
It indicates 55 µA
